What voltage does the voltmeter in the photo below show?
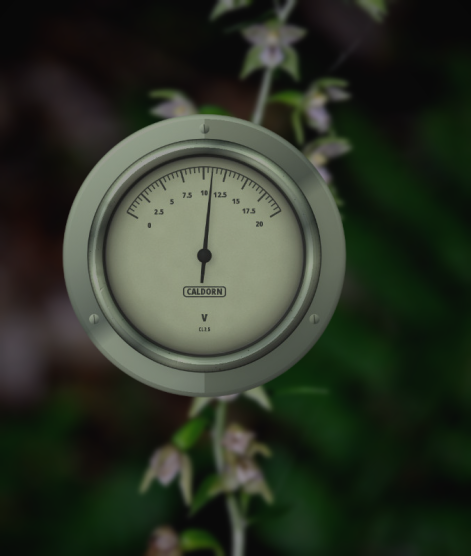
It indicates 11 V
